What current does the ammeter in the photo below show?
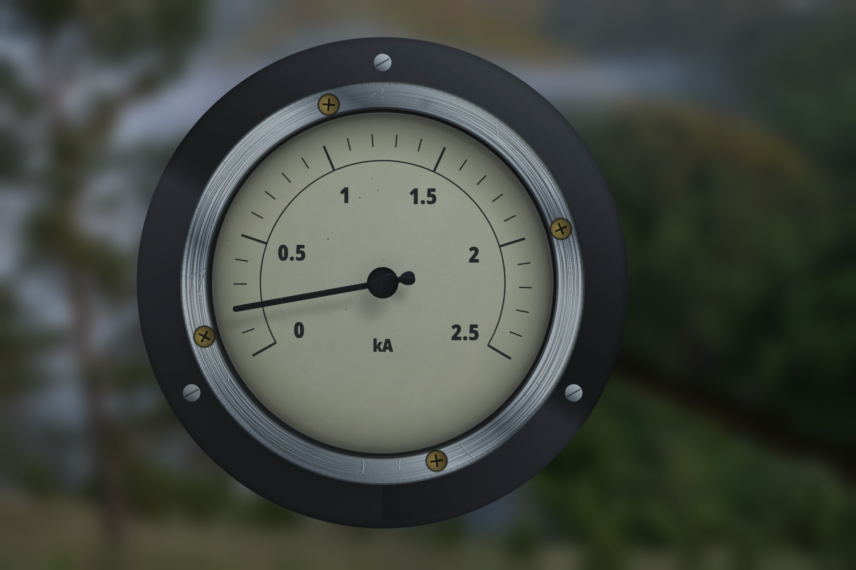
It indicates 0.2 kA
